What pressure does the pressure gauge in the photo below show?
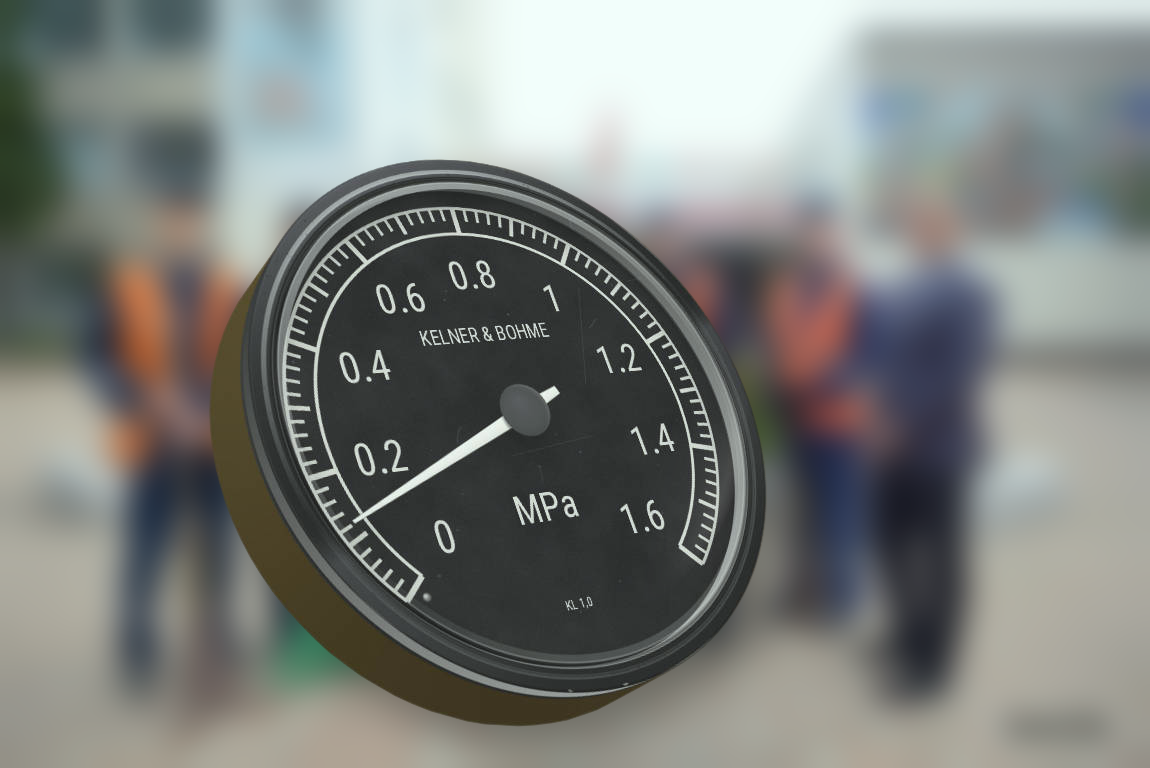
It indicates 0.12 MPa
